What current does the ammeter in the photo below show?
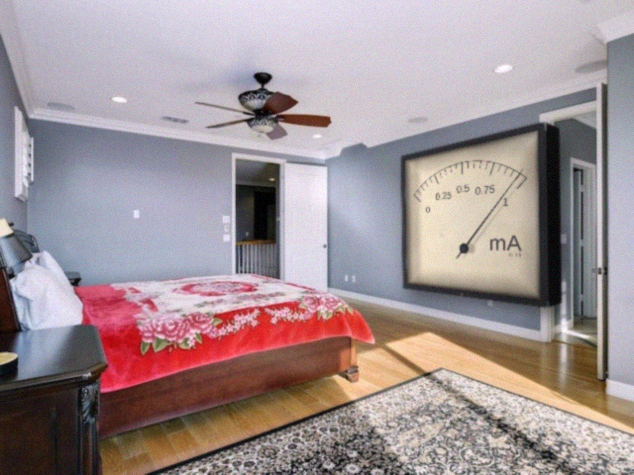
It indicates 0.95 mA
